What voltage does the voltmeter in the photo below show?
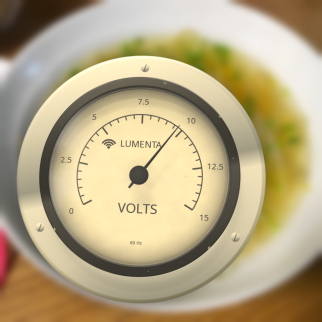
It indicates 9.75 V
